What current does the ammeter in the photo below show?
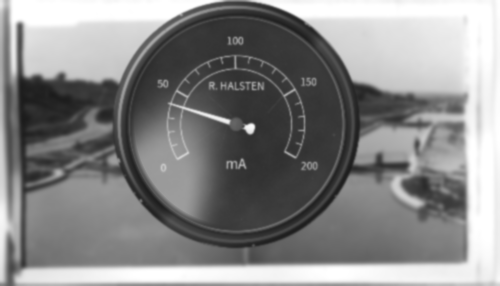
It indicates 40 mA
